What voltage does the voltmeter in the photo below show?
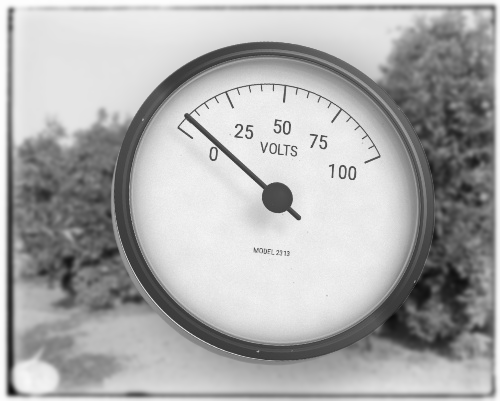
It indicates 5 V
